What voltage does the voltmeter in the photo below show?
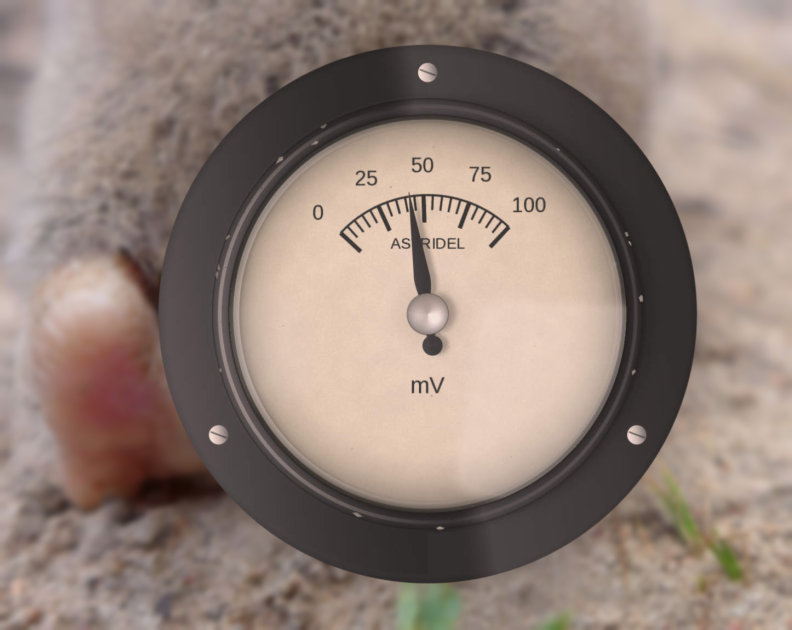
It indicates 42.5 mV
